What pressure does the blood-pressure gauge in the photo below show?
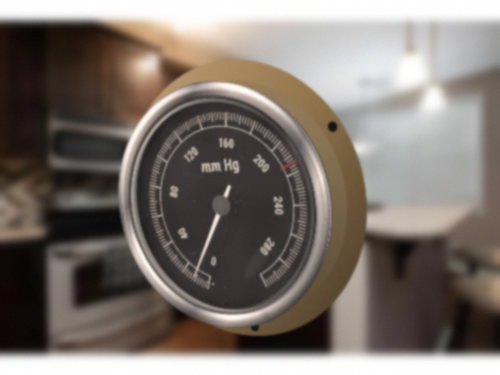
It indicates 10 mmHg
